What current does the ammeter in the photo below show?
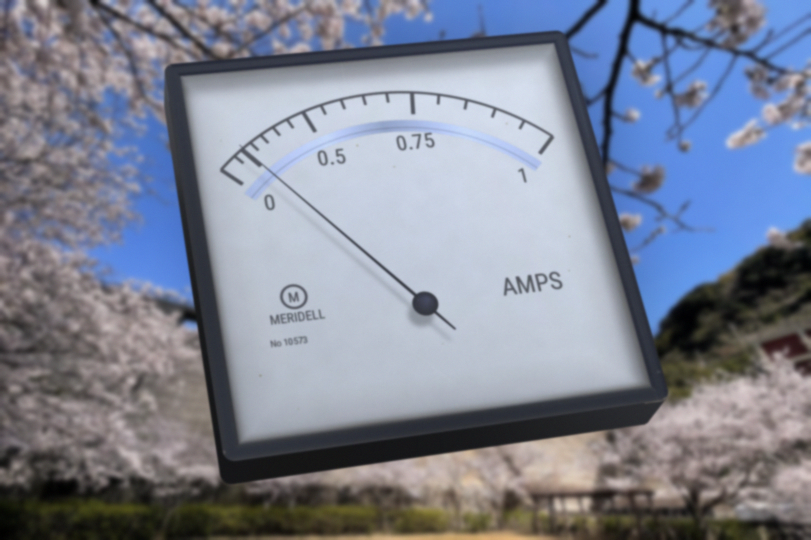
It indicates 0.25 A
